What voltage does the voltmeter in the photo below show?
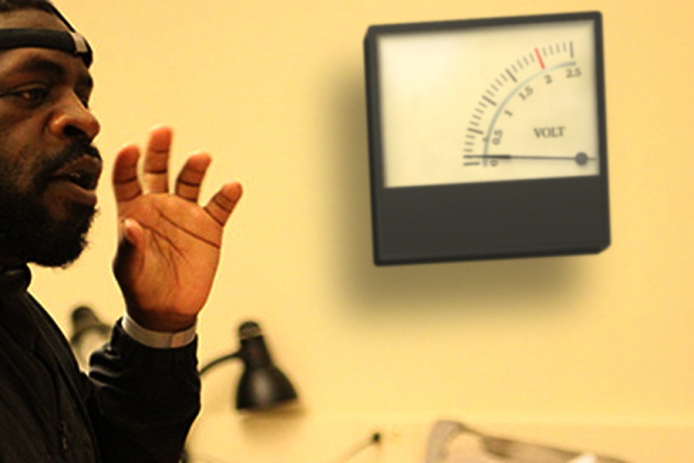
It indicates 0.1 V
